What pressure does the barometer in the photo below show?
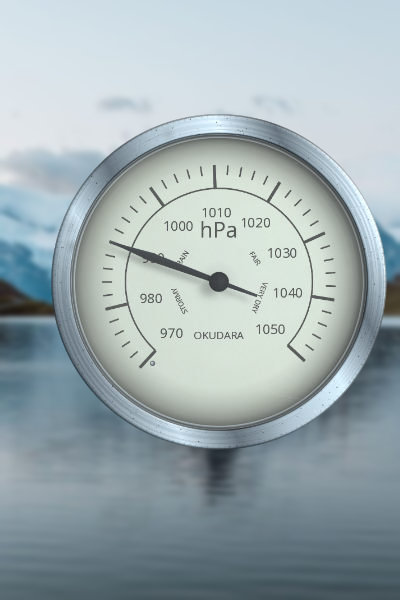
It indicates 990 hPa
